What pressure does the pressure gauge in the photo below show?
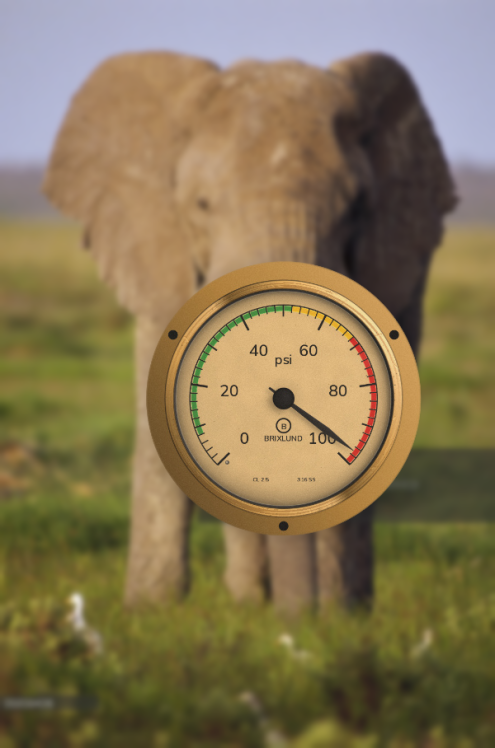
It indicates 97 psi
